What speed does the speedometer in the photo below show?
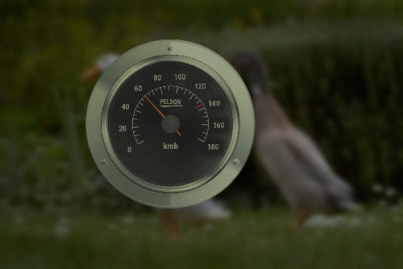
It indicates 60 km/h
